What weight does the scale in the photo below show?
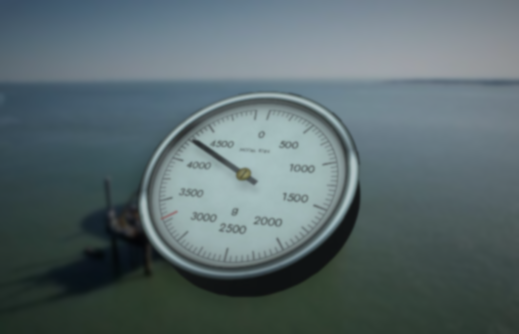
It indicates 4250 g
